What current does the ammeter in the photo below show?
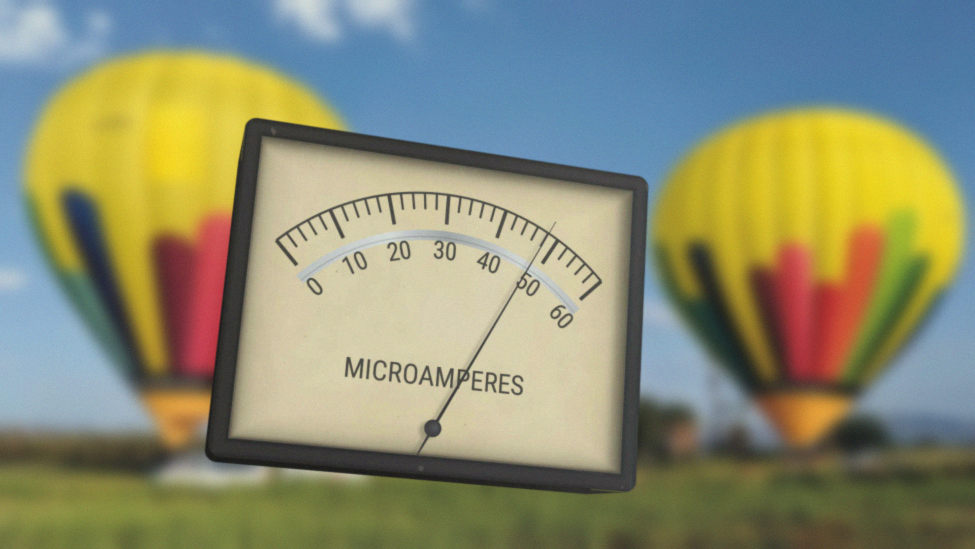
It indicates 48 µA
